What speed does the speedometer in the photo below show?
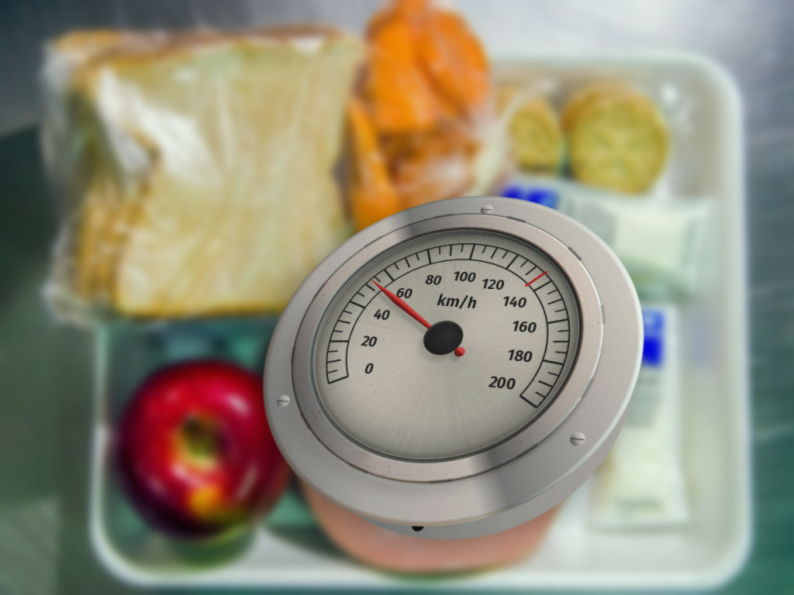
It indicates 52.5 km/h
